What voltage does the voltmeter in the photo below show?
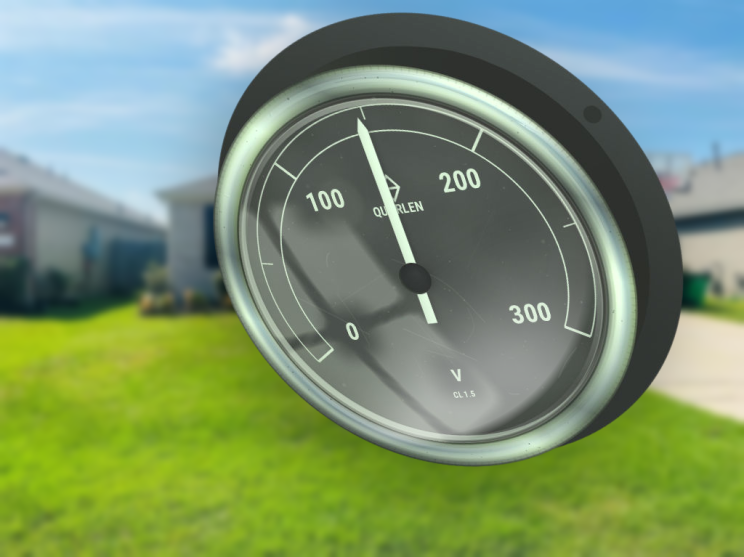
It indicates 150 V
